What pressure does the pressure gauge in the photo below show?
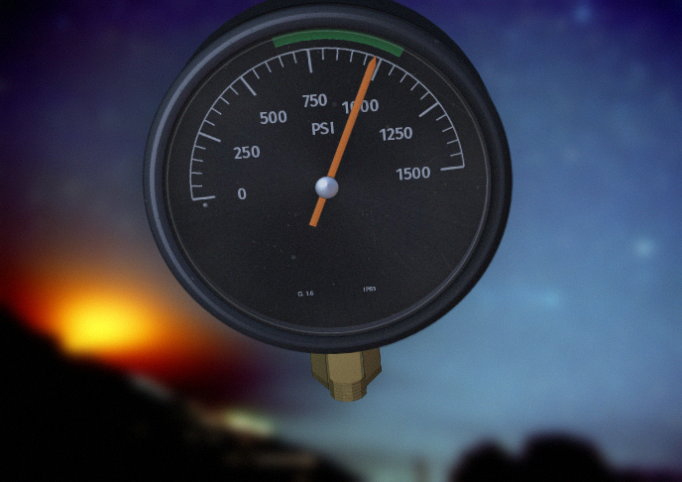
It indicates 975 psi
